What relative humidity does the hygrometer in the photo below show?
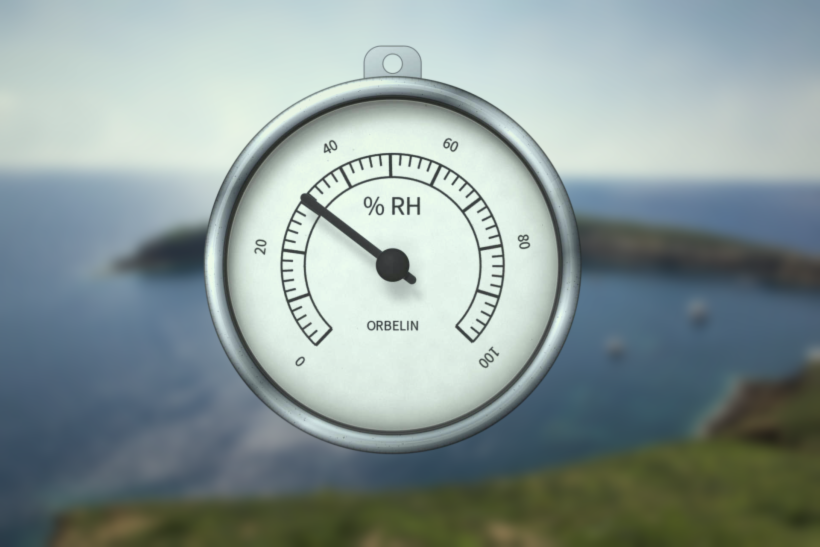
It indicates 31 %
